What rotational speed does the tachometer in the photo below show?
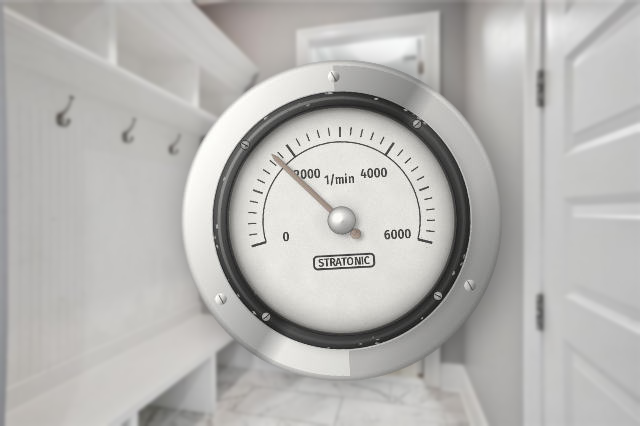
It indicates 1700 rpm
